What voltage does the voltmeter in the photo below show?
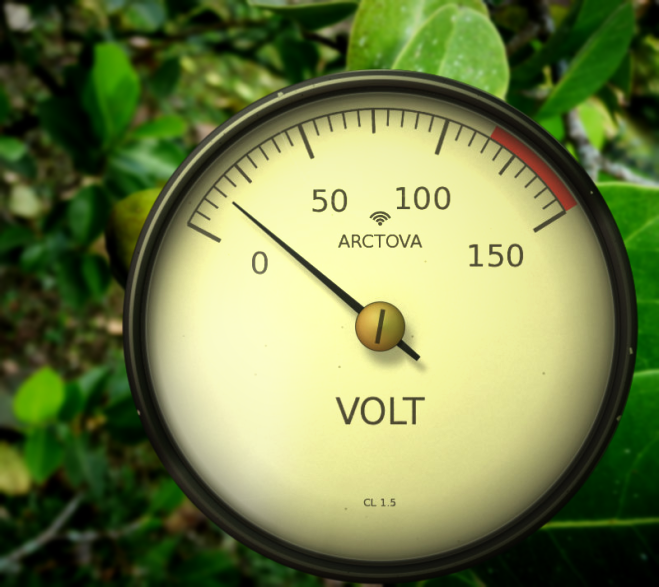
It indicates 15 V
